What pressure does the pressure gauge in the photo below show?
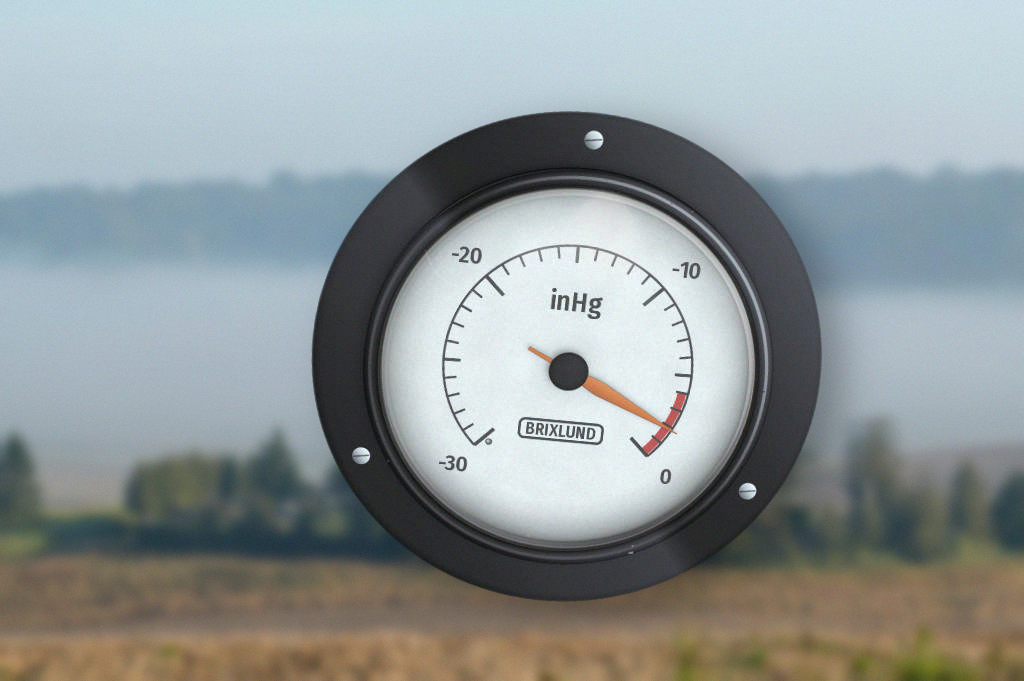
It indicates -2 inHg
